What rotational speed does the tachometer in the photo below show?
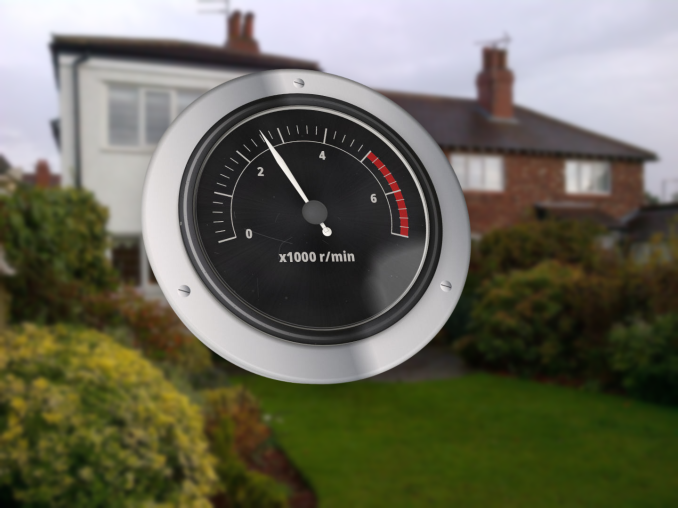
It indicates 2600 rpm
